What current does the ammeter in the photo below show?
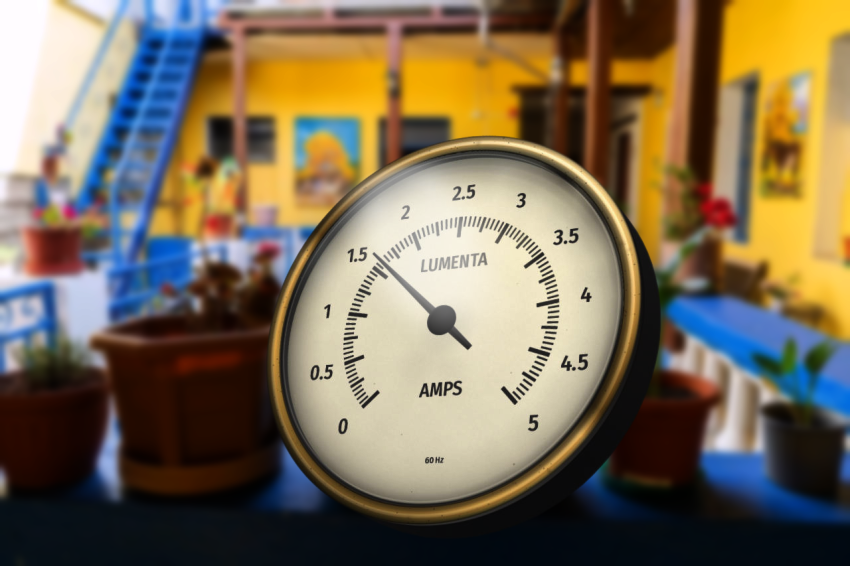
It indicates 1.6 A
